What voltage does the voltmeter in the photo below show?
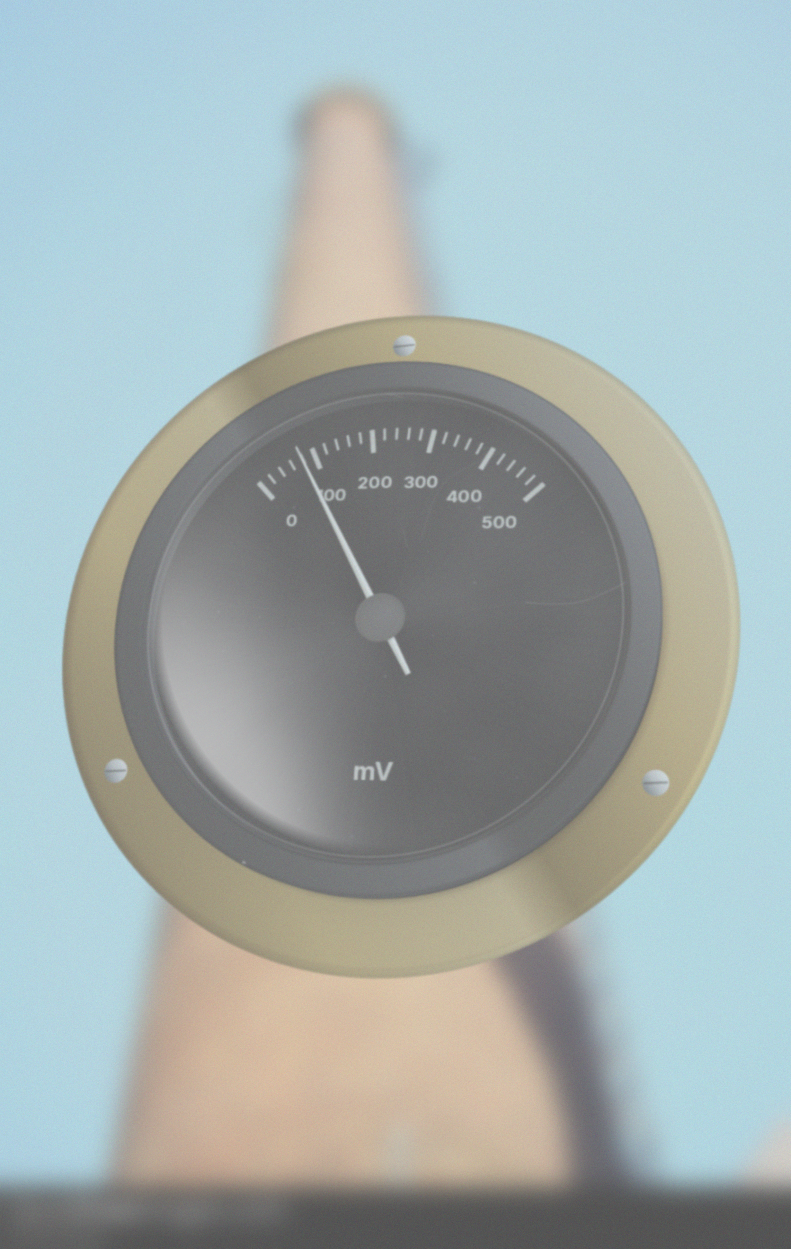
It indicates 80 mV
